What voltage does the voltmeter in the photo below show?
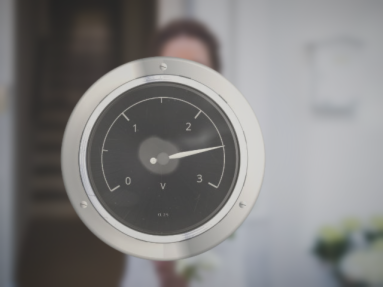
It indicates 2.5 V
